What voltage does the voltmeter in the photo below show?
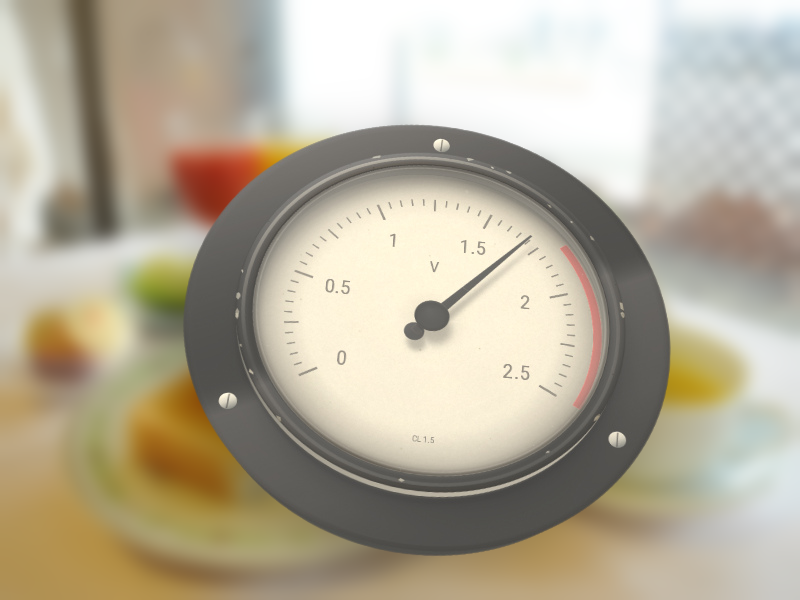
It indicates 1.7 V
